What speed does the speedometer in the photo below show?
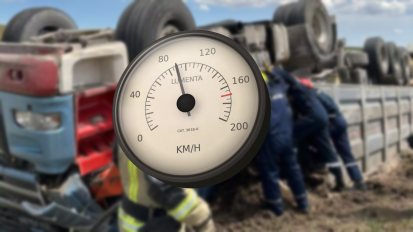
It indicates 90 km/h
